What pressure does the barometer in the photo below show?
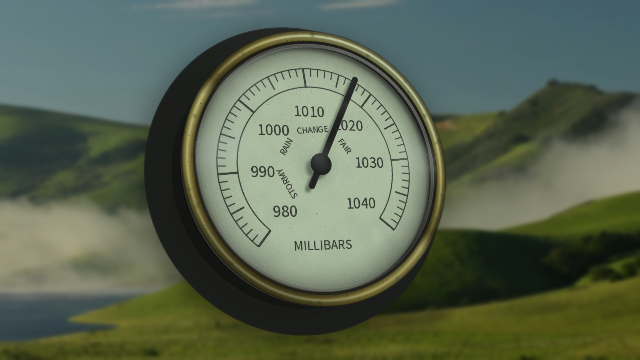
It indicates 1017 mbar
